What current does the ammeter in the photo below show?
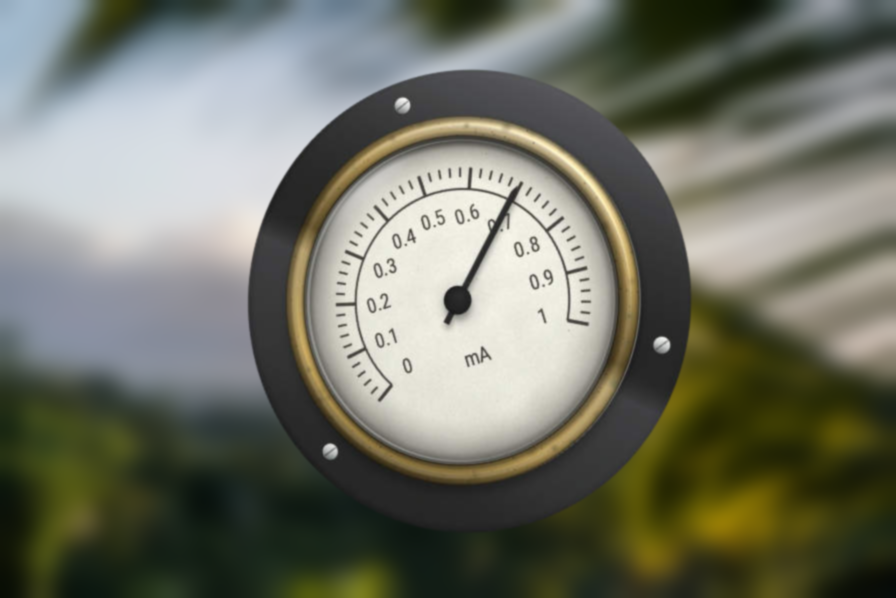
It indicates 0.7 mA
